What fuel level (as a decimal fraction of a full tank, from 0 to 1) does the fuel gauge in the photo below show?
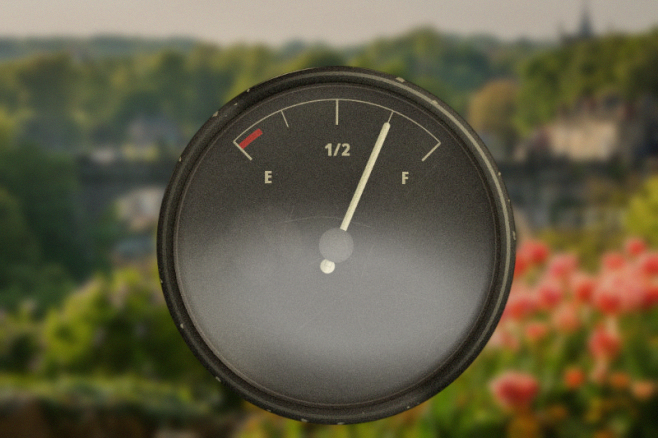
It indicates 0.75
